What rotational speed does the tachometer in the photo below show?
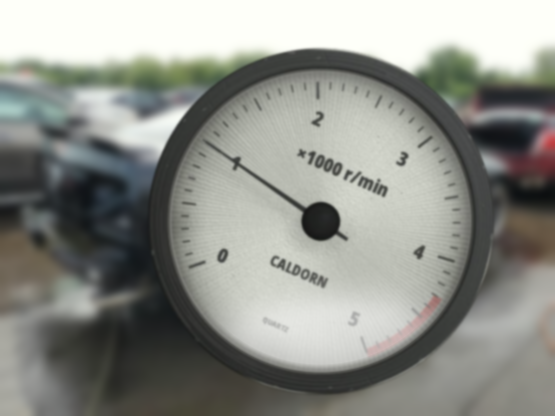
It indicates 1000 rpm
